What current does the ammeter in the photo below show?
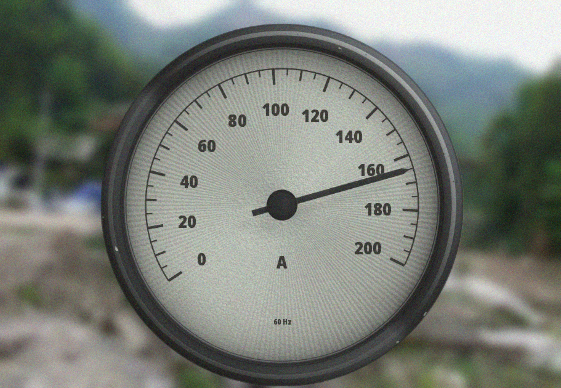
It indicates 165 A
